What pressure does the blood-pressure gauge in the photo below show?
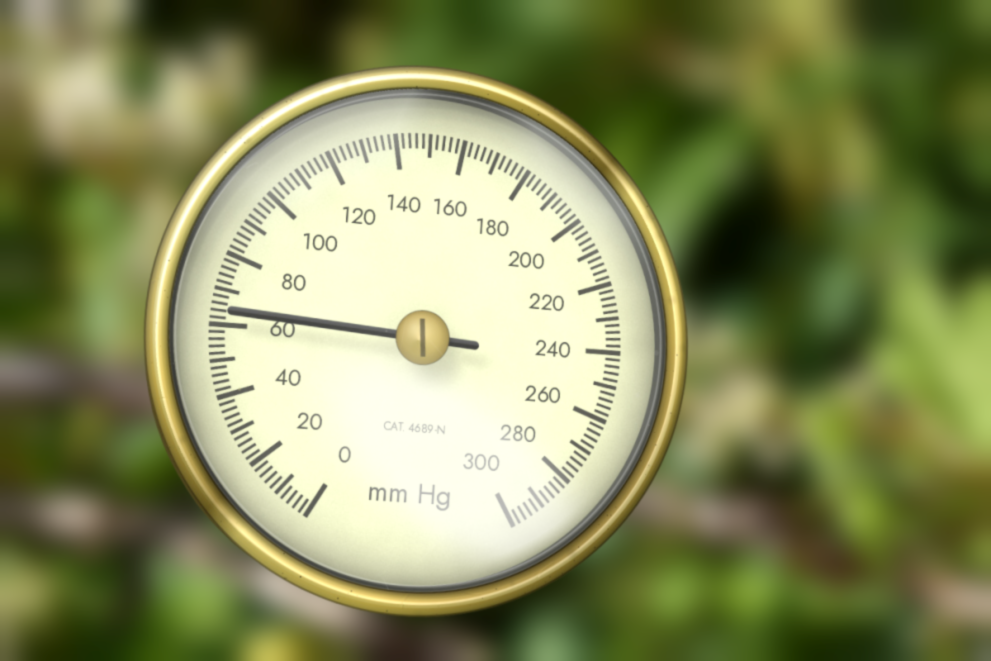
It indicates 64 mmHg
